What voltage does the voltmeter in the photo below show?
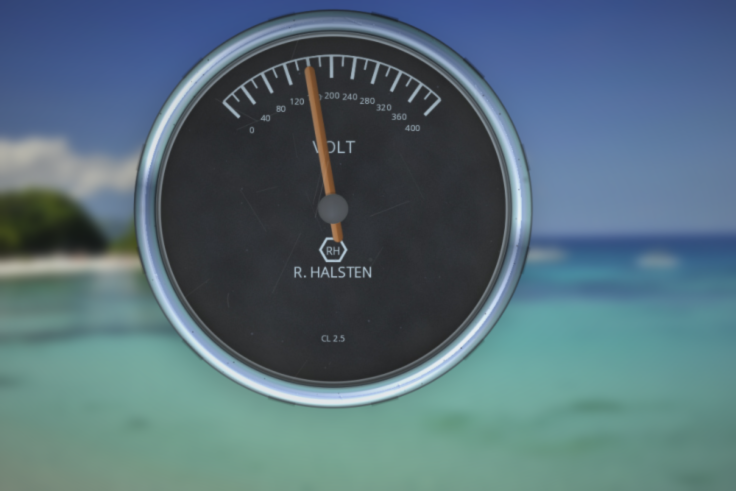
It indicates 160 V
